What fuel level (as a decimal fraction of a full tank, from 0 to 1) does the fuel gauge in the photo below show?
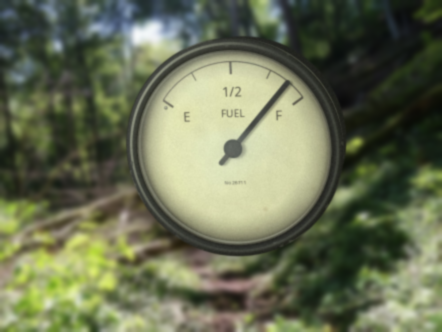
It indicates 0.875
